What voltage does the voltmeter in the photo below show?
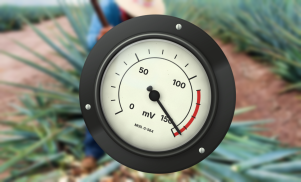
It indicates 145 mV
